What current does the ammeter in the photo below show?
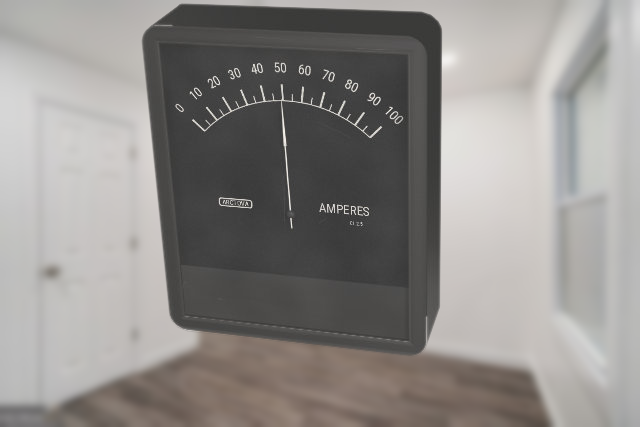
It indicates 50 A
